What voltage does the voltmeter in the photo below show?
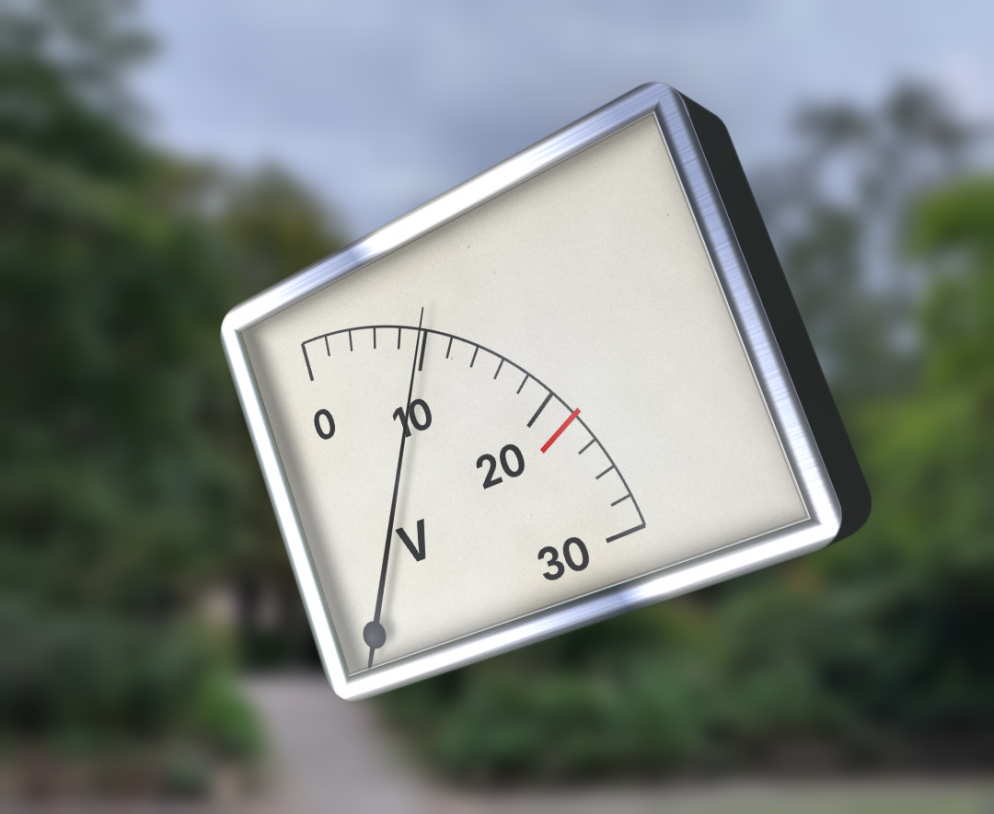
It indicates 10 V
